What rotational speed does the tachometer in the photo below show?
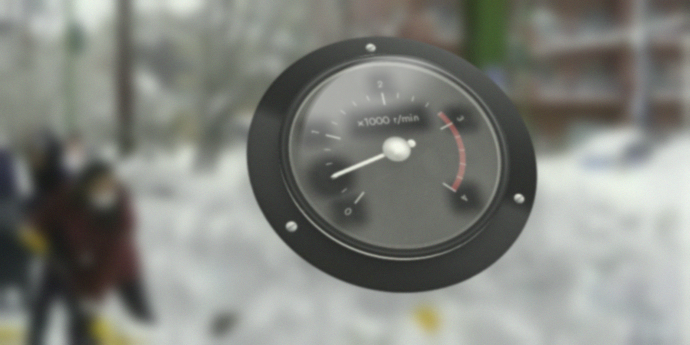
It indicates 400 rpm
